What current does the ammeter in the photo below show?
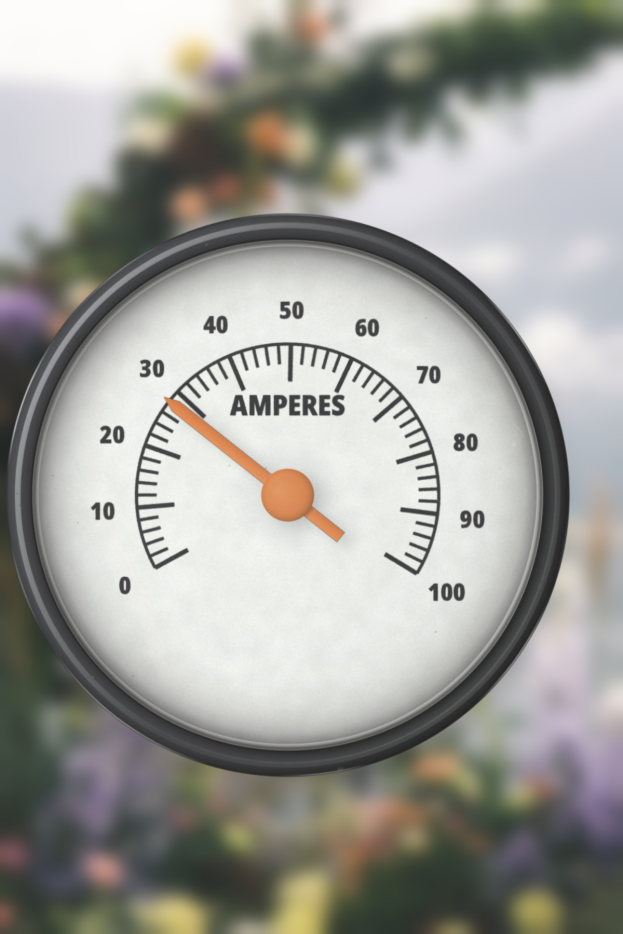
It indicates 28 A
